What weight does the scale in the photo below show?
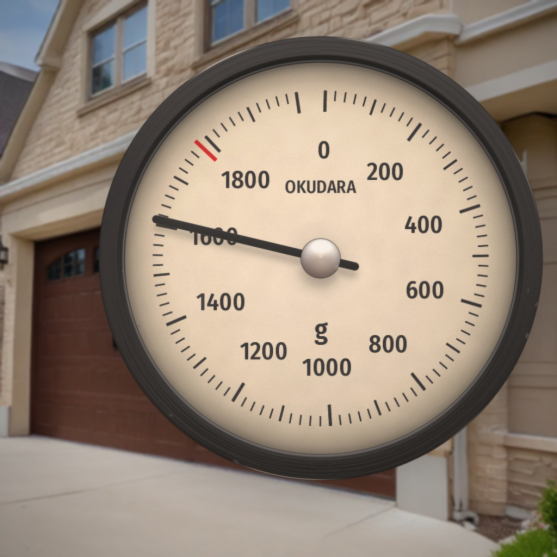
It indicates 1610 g
